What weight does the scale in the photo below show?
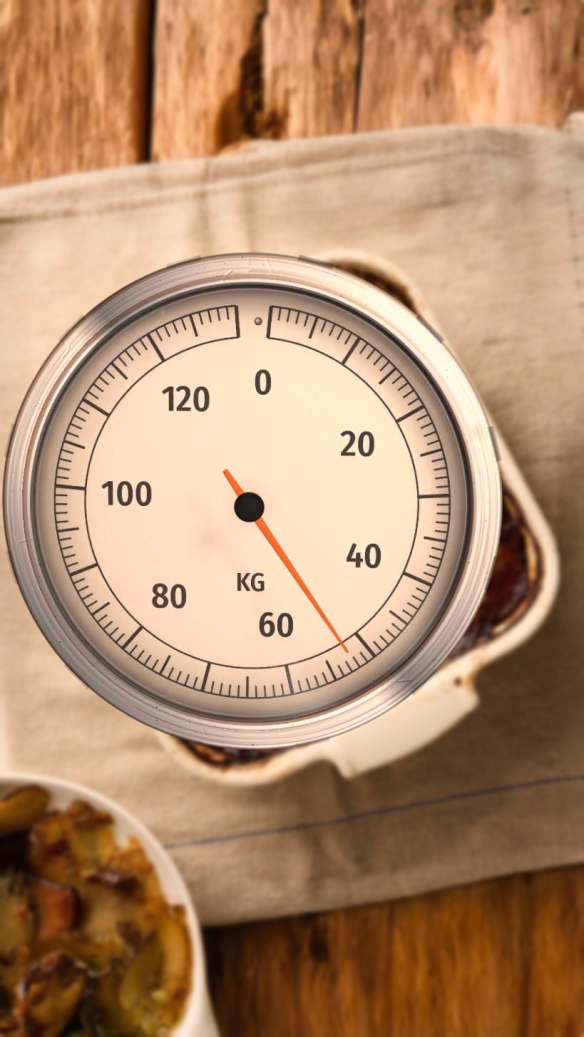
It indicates 52 kg
